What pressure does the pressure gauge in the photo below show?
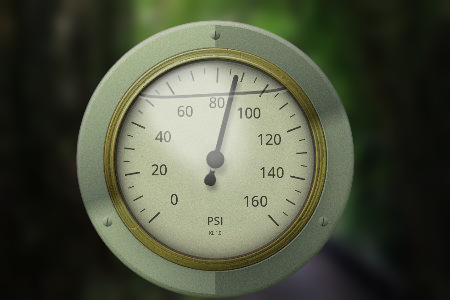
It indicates 87.5 psi
